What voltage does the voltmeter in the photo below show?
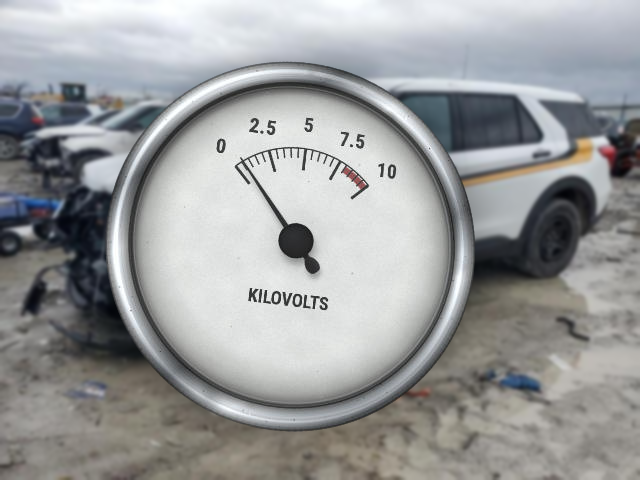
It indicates 0.5 kV
